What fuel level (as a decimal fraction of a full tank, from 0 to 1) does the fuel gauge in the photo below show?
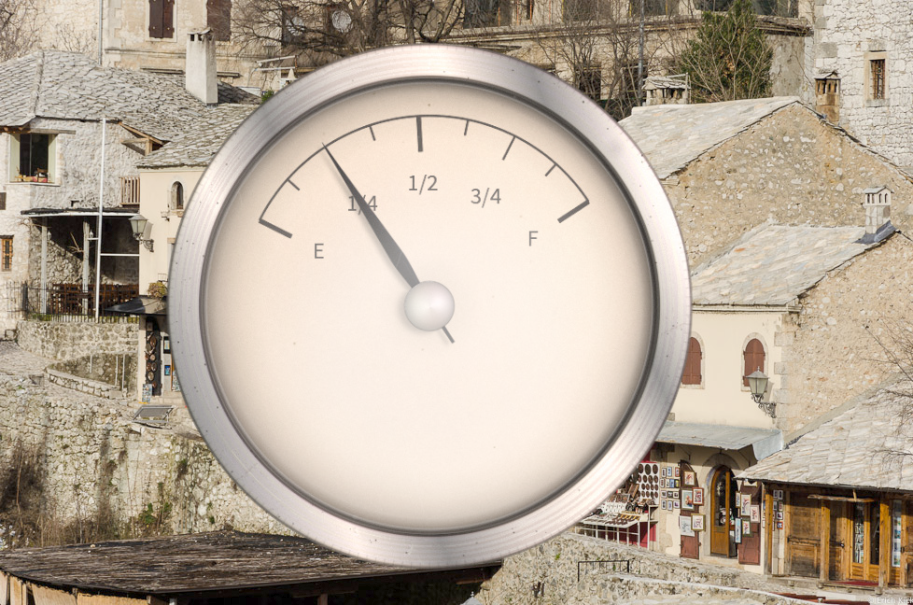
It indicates 0.25
